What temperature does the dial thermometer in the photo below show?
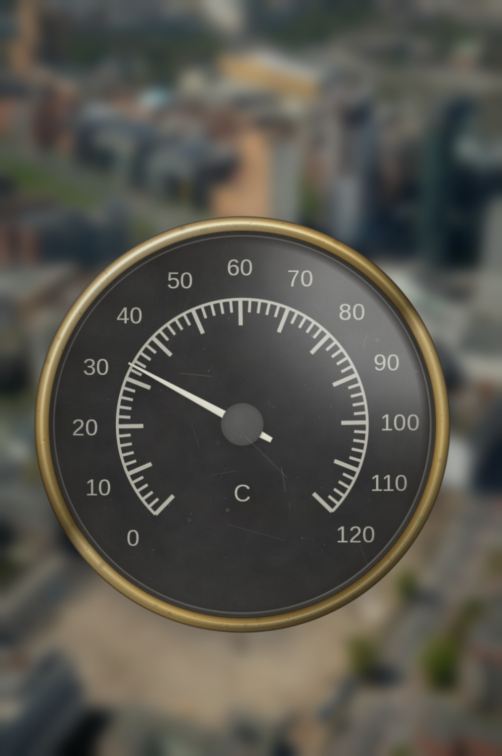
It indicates 33 °C
